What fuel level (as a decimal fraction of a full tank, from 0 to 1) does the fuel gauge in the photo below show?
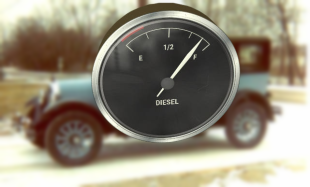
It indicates 0.875
